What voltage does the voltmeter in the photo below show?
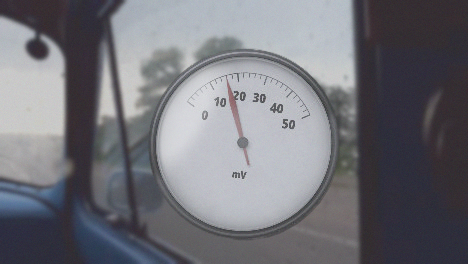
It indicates 16 mV
